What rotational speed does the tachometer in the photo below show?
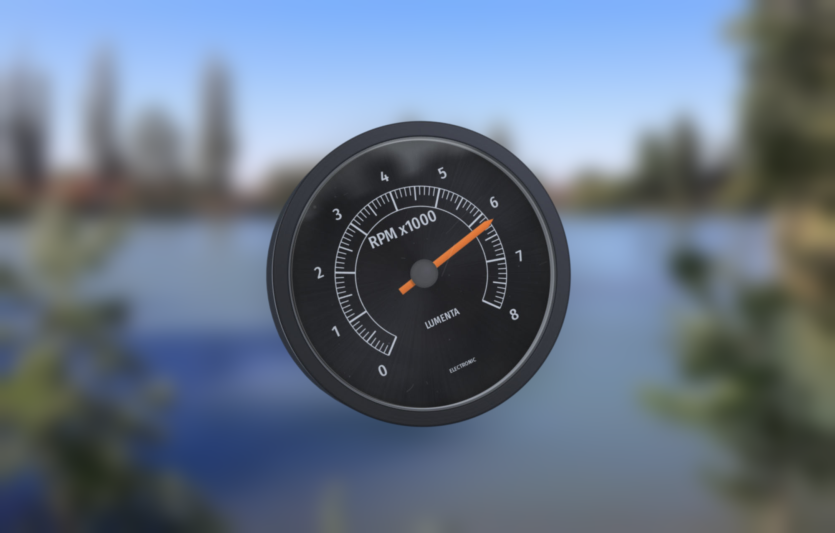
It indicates 6200 rpm
